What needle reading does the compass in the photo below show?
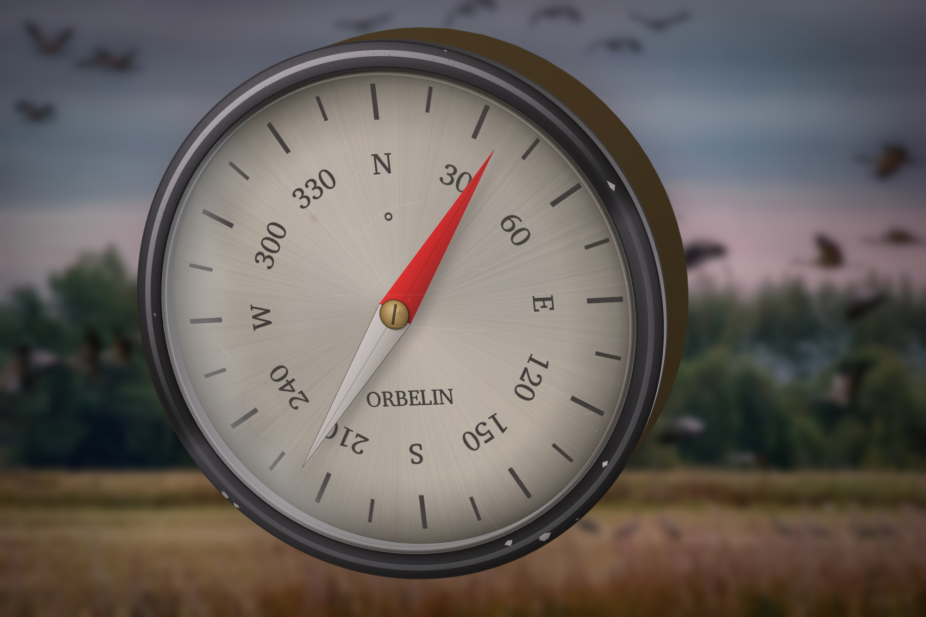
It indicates 37.5 °
